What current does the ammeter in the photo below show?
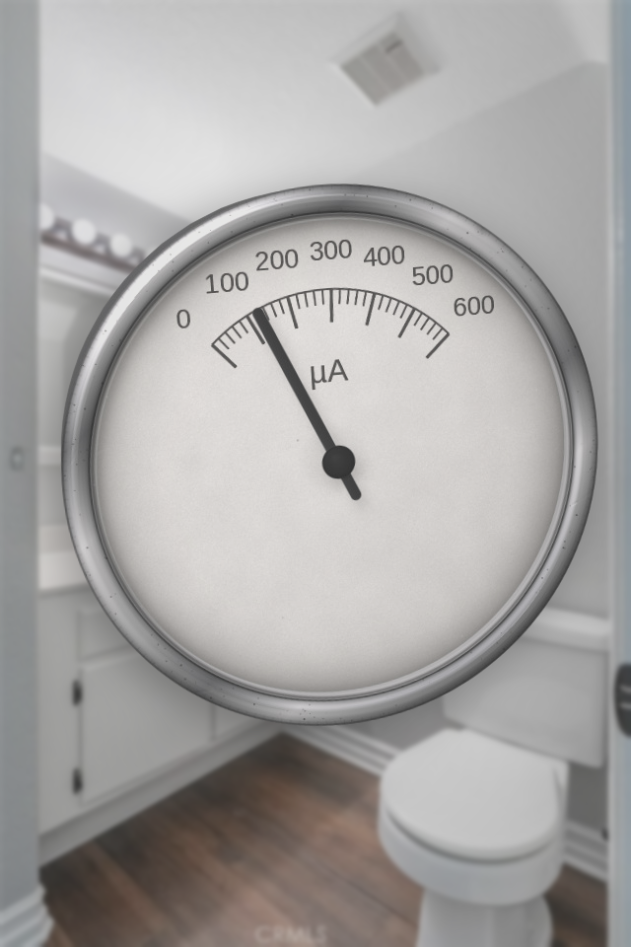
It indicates 120 µA
